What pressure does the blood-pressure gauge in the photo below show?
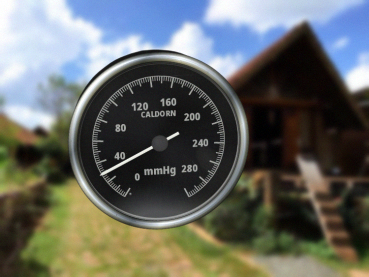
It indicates 30 mmHg
